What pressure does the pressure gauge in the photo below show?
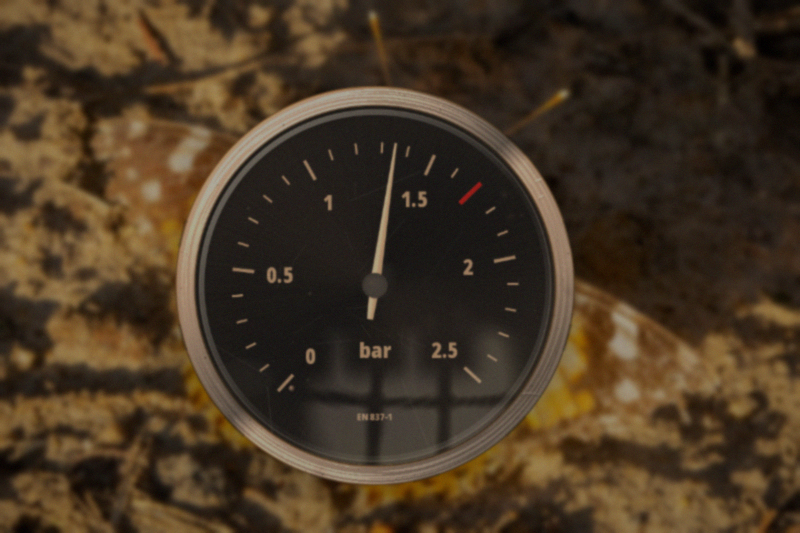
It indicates 1.35 bar
